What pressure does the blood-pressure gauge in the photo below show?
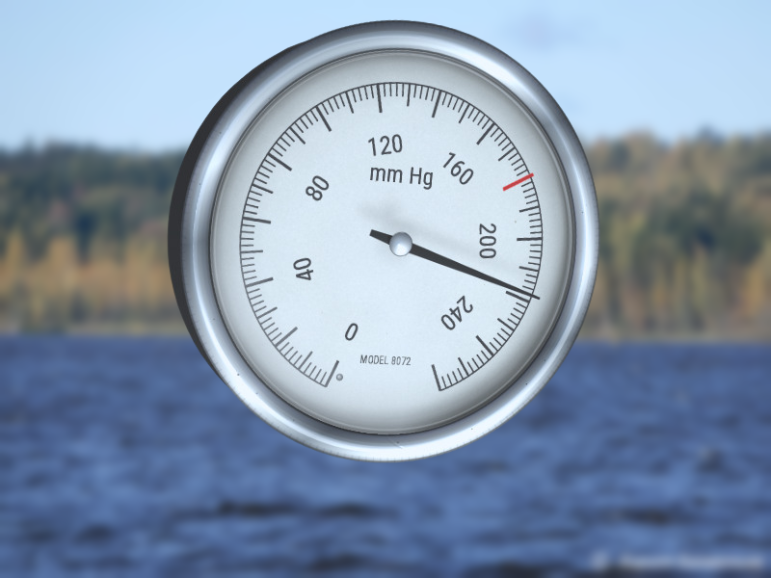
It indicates 218 mmHg
